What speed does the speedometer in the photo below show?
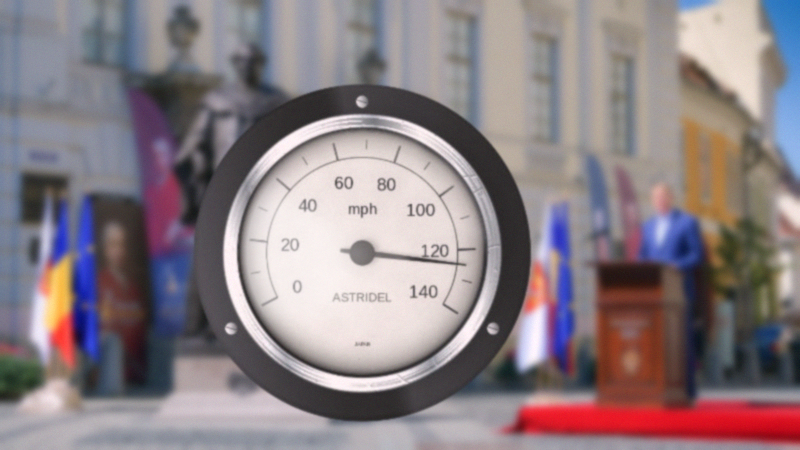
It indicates 125 mph
